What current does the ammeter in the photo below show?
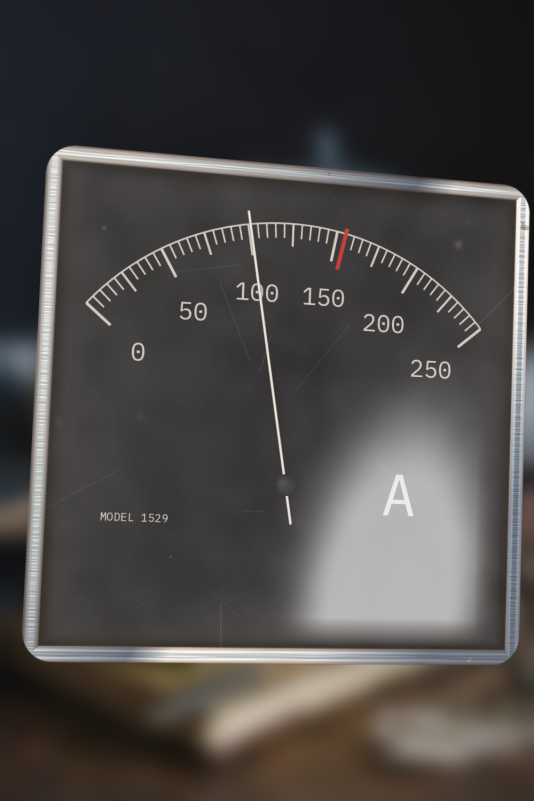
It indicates 100 A
